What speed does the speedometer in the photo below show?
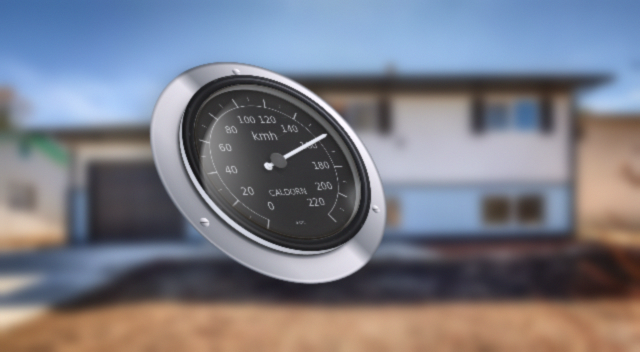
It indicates 160 km/h
